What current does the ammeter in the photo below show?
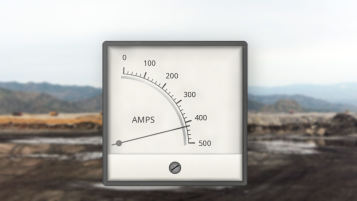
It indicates 420 A
